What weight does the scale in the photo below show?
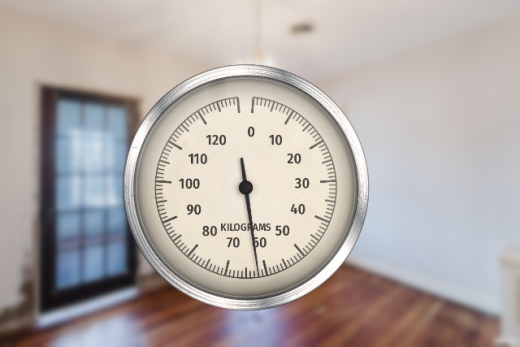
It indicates 62 kg
